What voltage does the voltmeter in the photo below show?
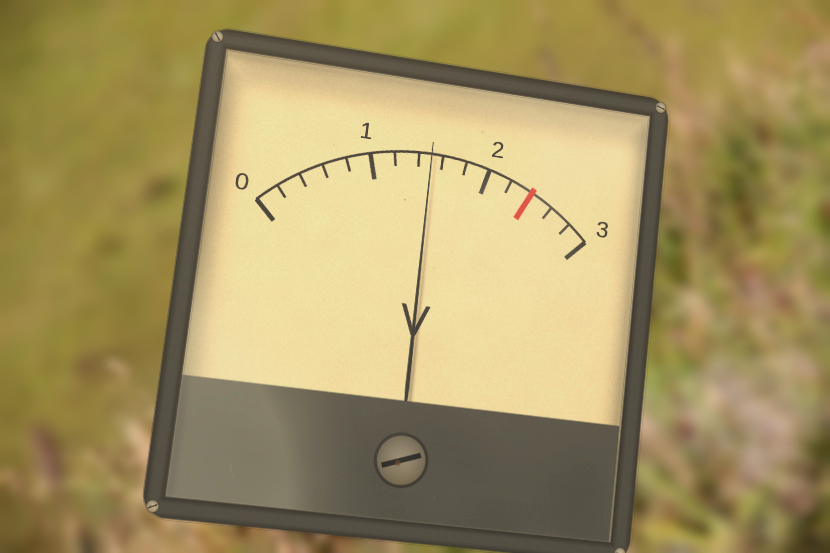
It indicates 1.5 V
